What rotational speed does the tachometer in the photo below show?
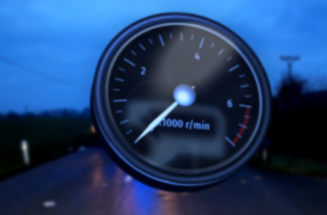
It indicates 0 rpm
